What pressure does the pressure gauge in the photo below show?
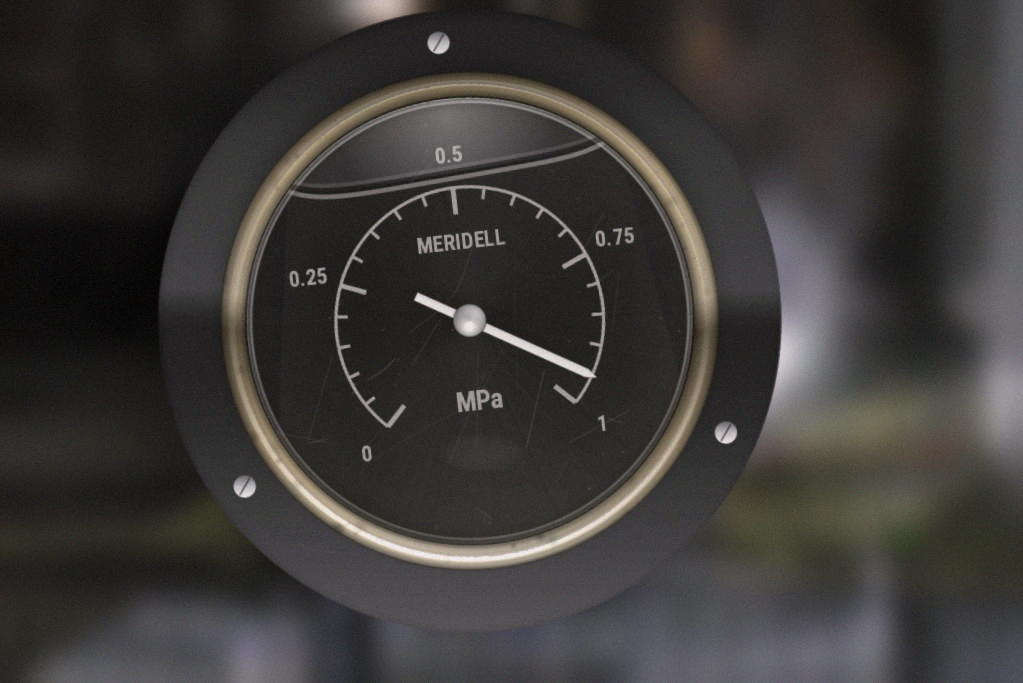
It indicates 0.95 MPa
